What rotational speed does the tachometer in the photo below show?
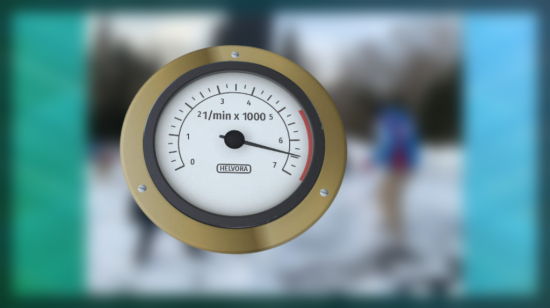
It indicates 6500 rpm
